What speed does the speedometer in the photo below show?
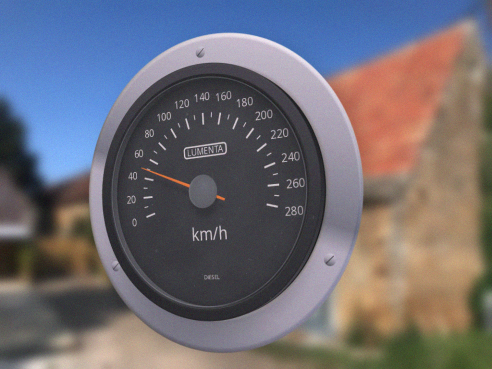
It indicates 50 km/h
